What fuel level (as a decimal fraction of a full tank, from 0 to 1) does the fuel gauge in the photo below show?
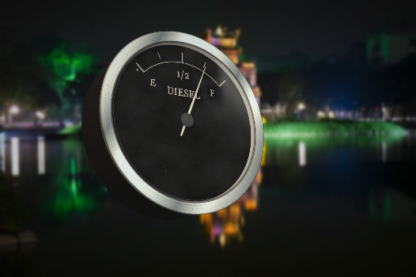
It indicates 0.75
